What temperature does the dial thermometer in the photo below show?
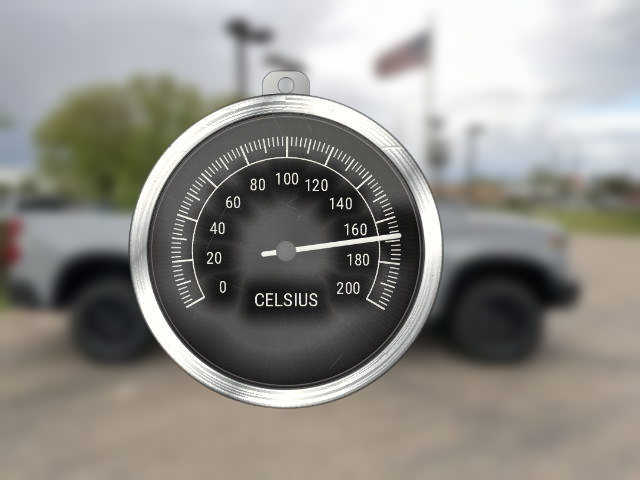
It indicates 168 °C
